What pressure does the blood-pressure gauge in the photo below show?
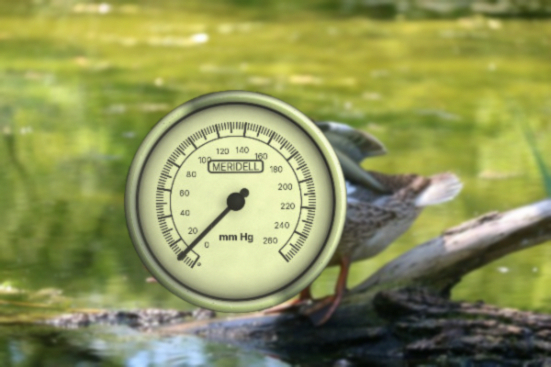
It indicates 10 mmHg
